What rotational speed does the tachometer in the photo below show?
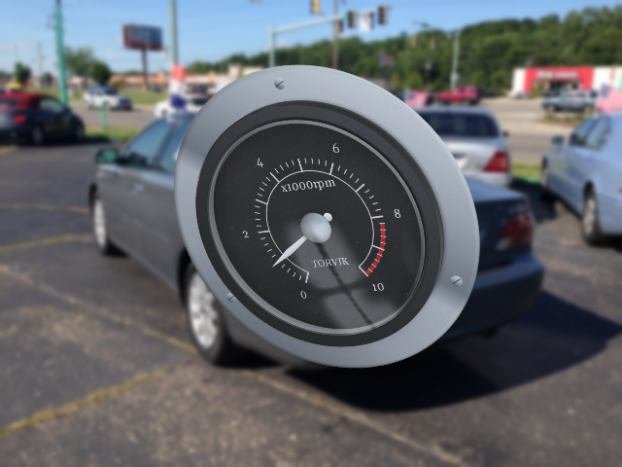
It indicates 1000 rpm
